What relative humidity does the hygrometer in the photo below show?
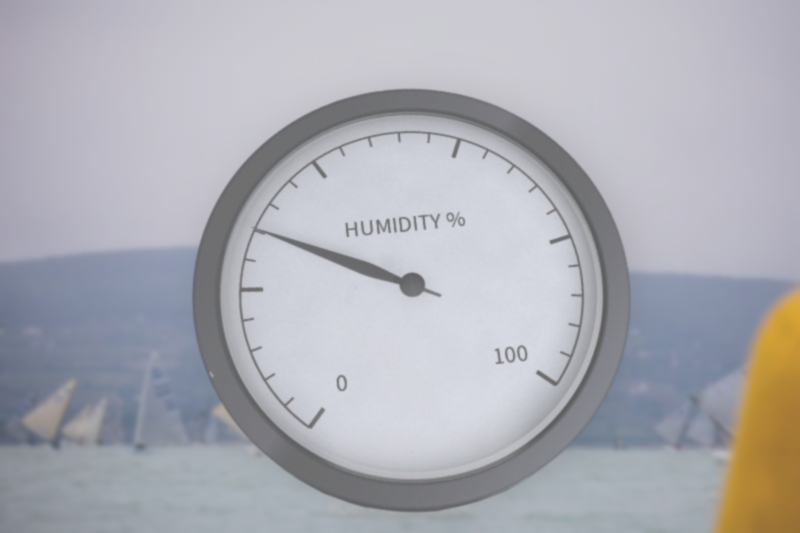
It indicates 28 %
